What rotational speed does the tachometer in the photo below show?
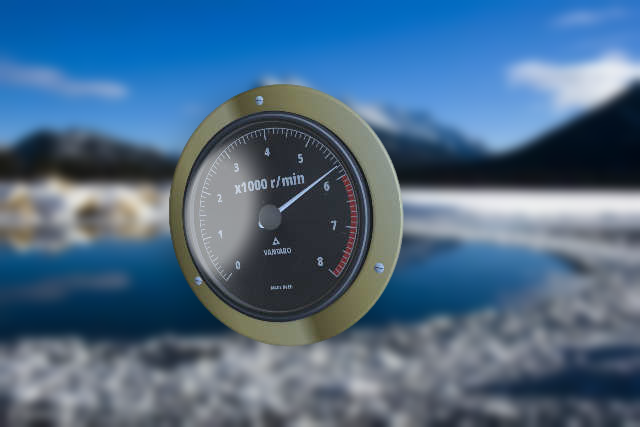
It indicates 5800 rpm
